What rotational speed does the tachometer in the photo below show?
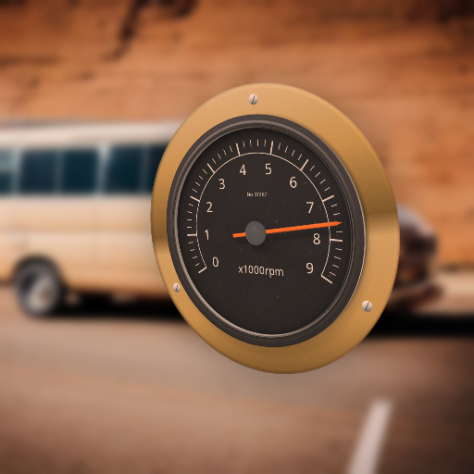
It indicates 7600 rpm
